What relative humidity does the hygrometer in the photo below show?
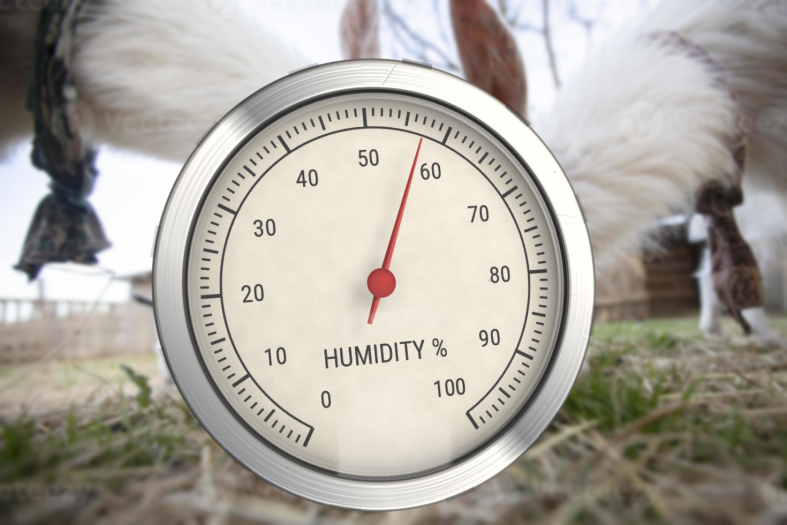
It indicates 57 %
